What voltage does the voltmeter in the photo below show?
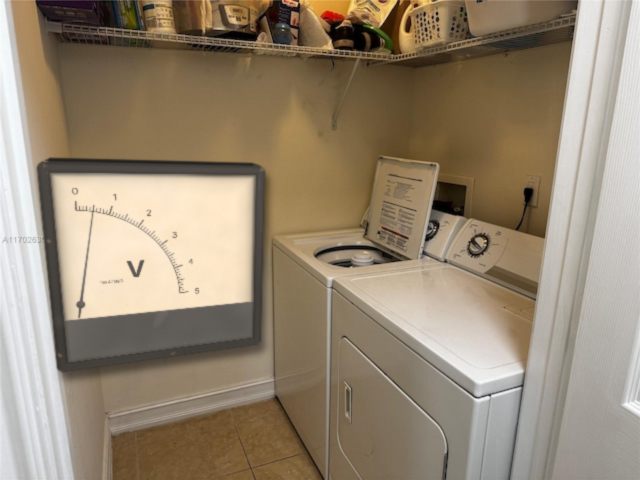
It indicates 0.5 V
